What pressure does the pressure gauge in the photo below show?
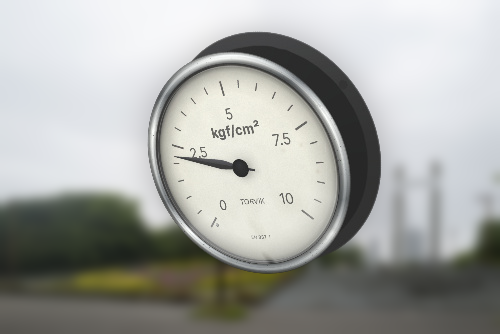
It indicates 2.25 kg/cm²
